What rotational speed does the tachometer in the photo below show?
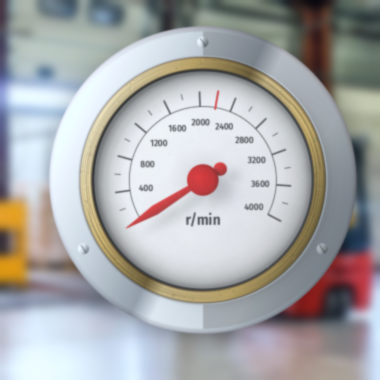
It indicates 0 rpm
